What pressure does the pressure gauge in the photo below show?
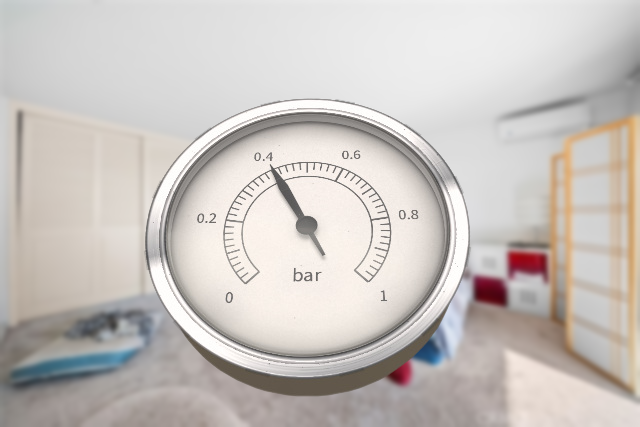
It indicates 0.4 bar
